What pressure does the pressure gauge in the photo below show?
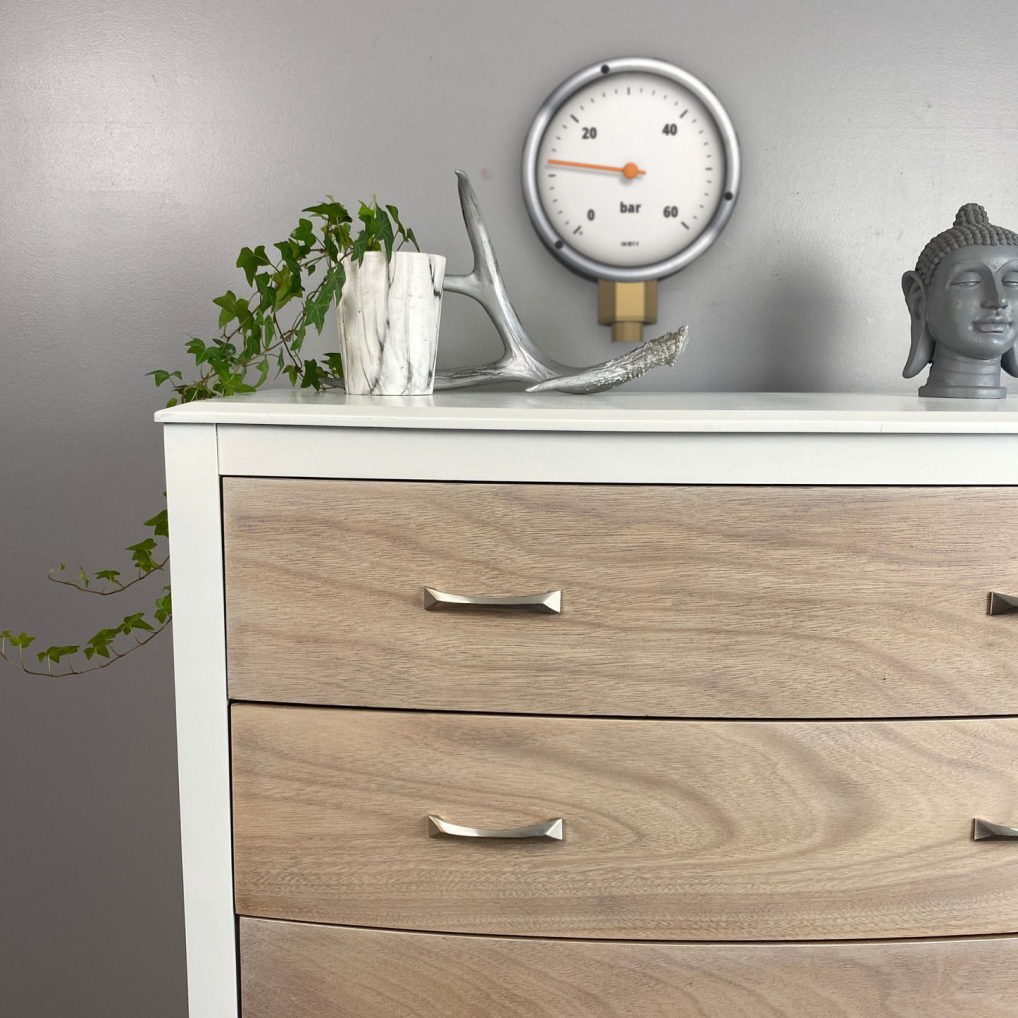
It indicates 12 bar
